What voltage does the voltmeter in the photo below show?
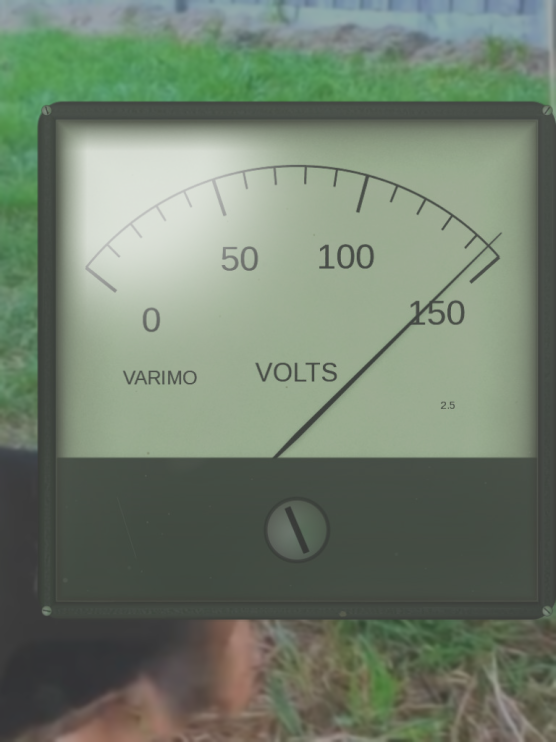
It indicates 145 V
